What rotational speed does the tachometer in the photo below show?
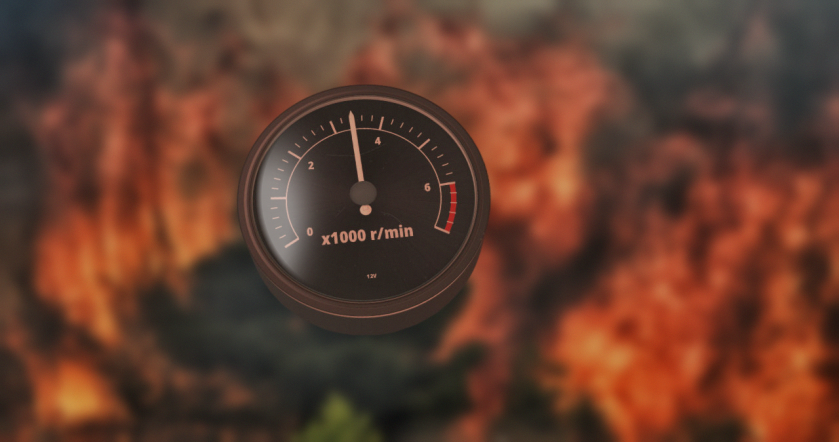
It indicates 3400 rpm
